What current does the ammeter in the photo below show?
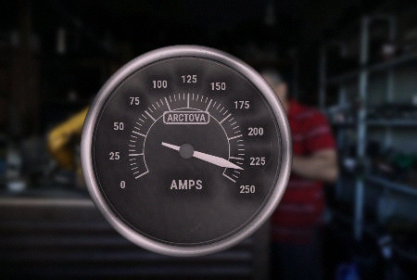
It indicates 235 A
